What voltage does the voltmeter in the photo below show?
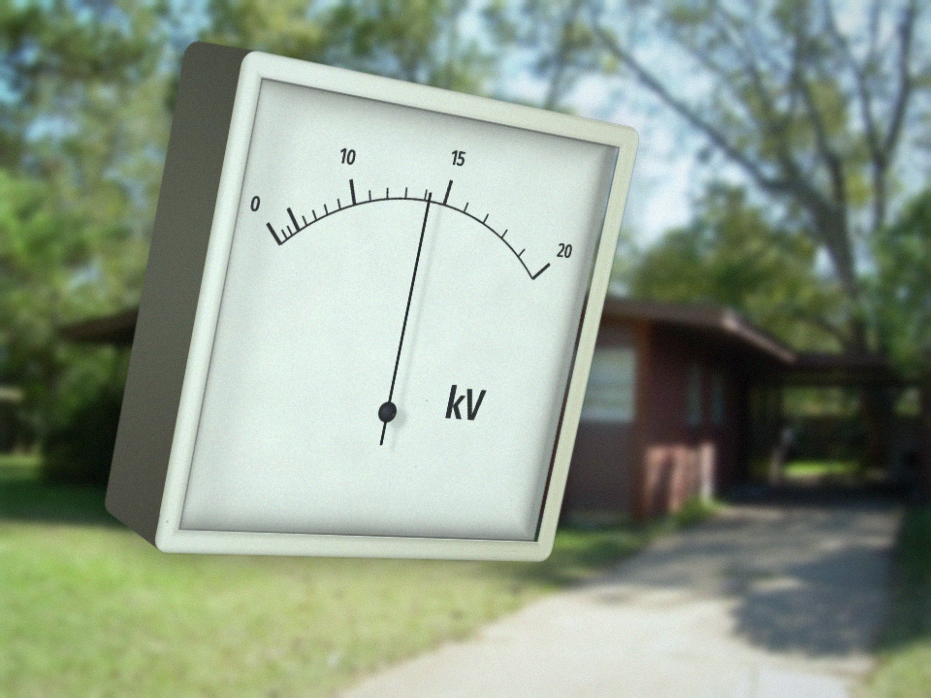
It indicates 14 kV
